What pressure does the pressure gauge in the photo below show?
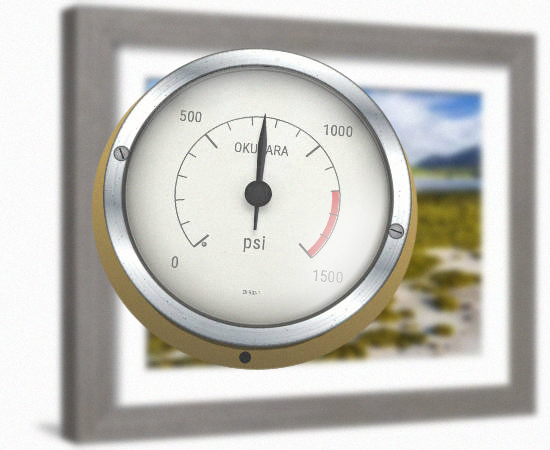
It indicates 750 psi
